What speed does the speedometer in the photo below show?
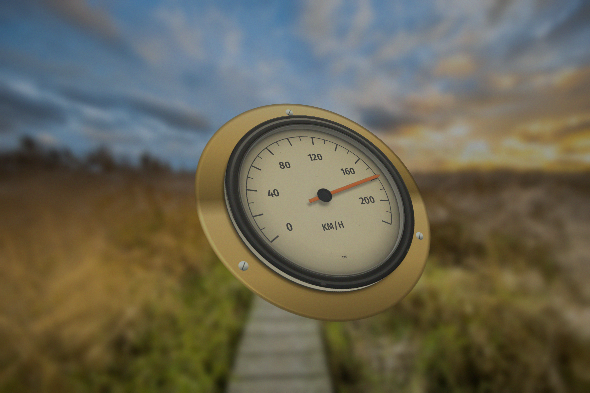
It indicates 180 km/h
